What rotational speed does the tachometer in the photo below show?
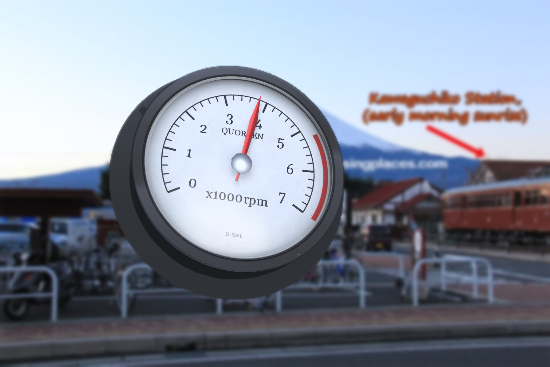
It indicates 3800 rpm
